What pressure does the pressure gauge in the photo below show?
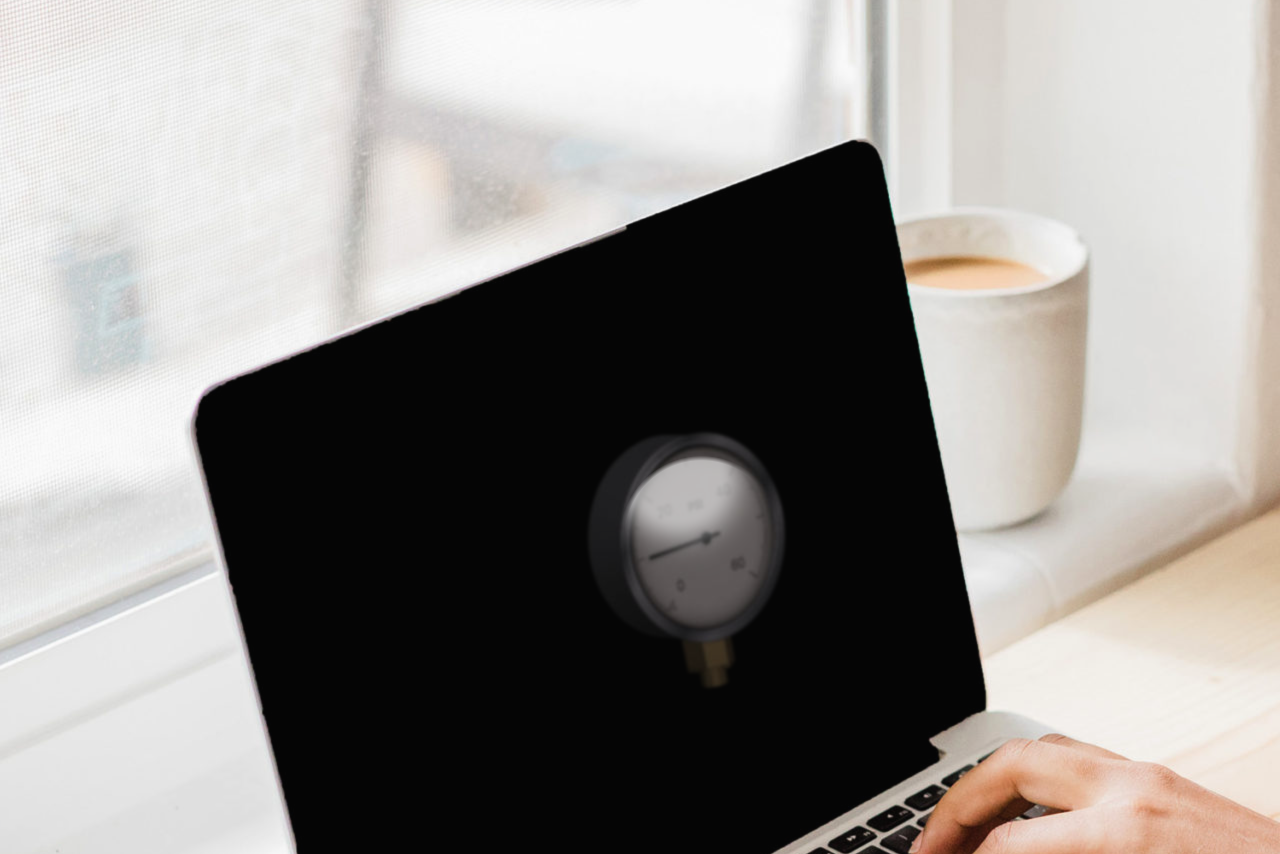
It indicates 10 psi
